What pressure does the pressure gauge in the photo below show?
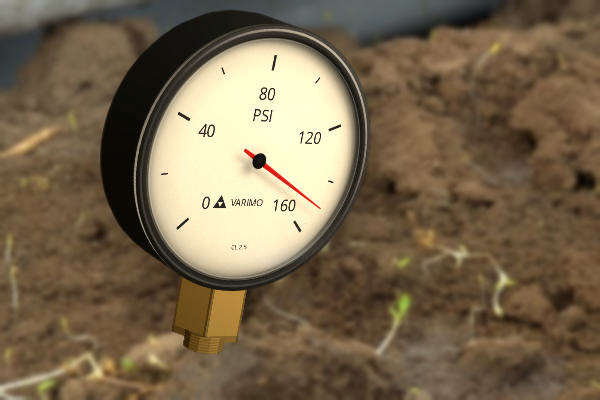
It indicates 150 psi
